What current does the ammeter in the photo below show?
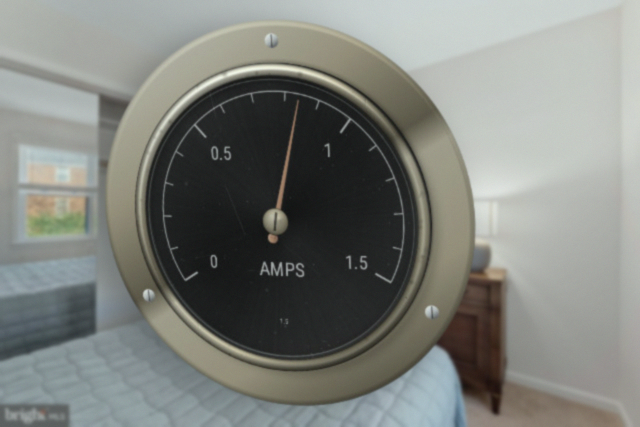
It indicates 0.85 A
